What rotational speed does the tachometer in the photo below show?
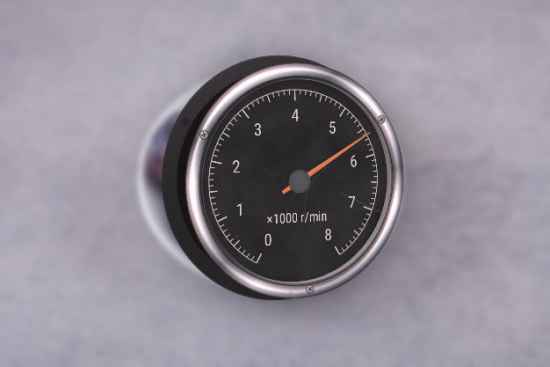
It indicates 5600 rpm
